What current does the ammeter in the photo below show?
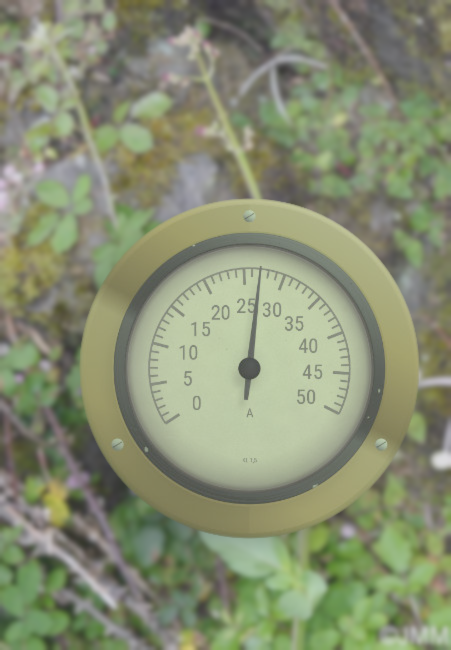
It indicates 27 A
